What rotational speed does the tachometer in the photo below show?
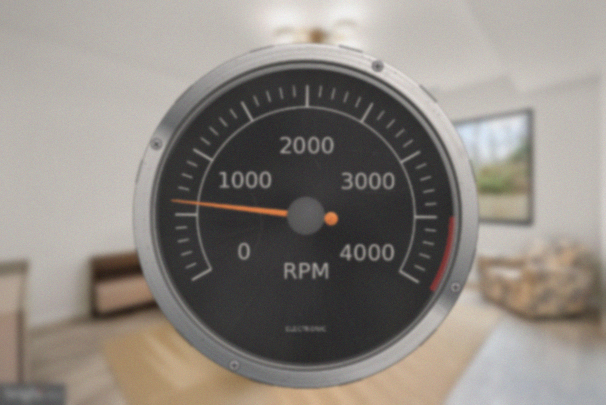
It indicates 600 rpm
